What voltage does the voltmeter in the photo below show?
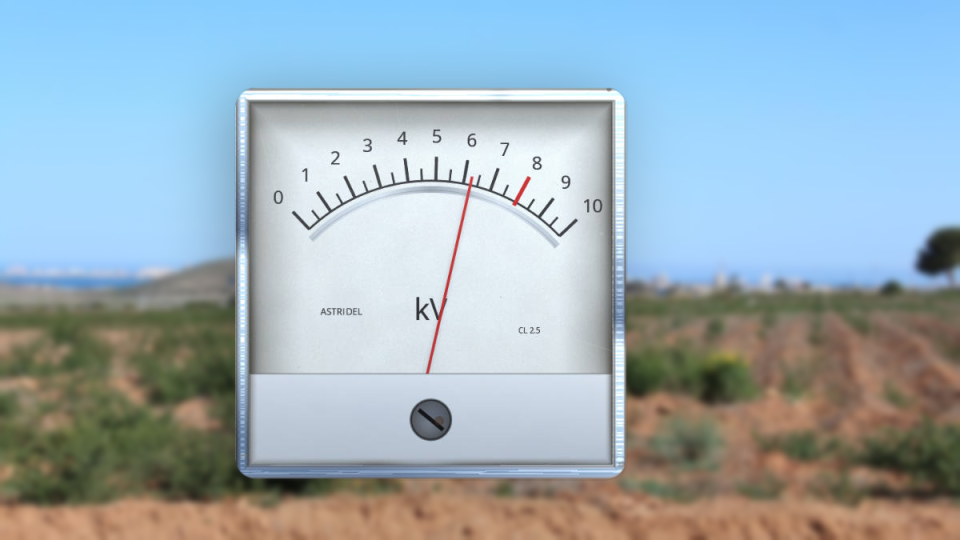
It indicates 6.25 kV
